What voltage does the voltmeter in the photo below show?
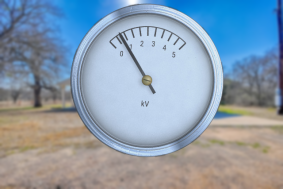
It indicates 0.75 kV
